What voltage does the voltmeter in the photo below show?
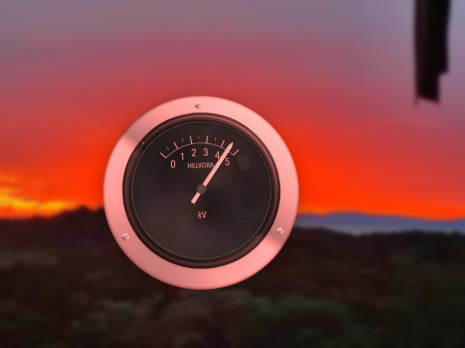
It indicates 4.5 kV
